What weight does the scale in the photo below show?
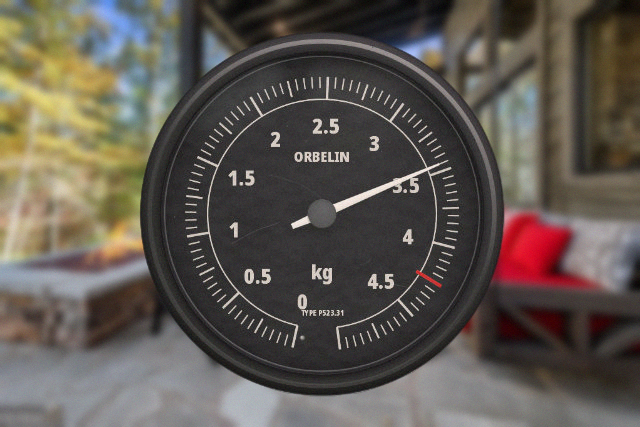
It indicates 3.45 kg
